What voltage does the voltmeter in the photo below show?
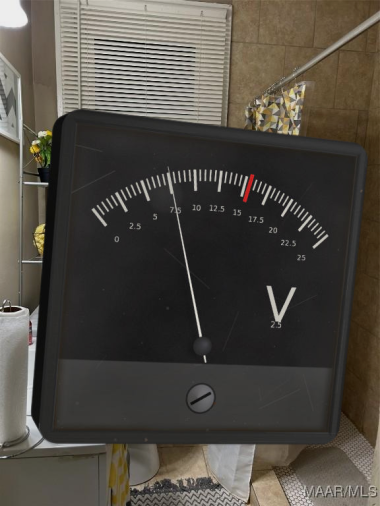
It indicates 7.5 V
